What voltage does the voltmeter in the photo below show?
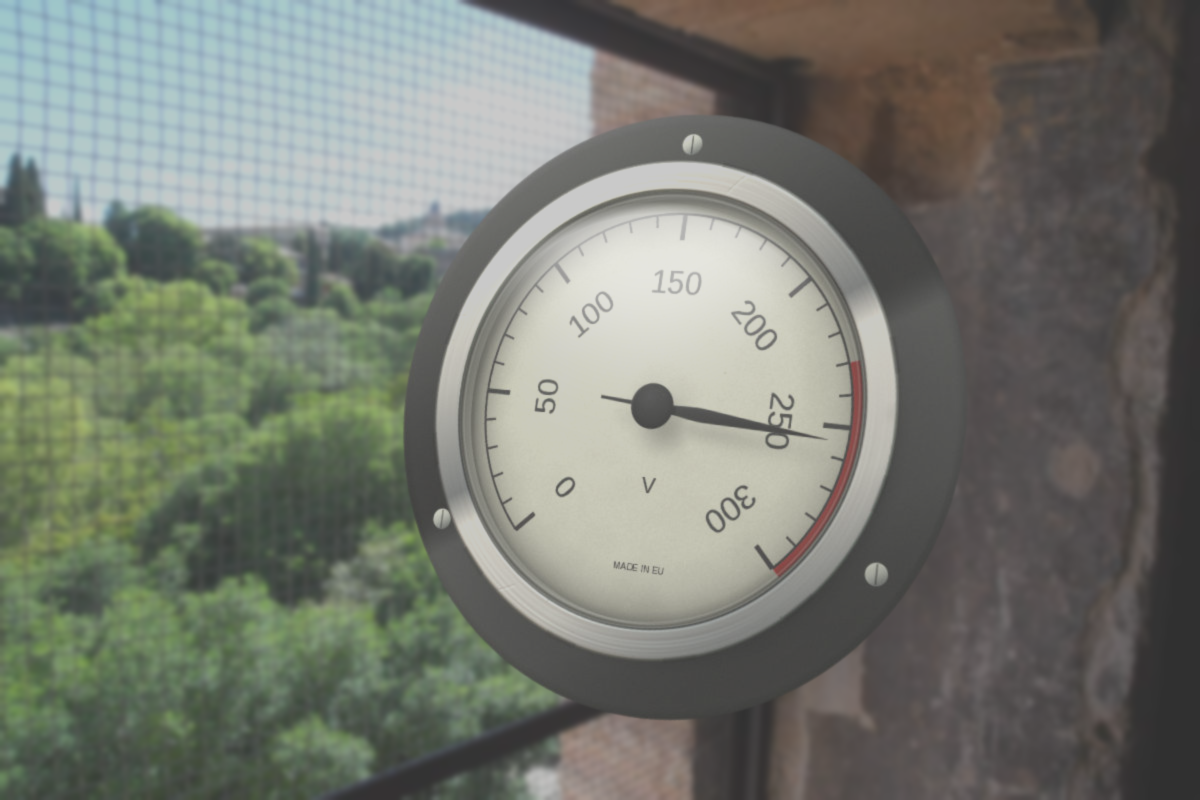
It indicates 255 V
